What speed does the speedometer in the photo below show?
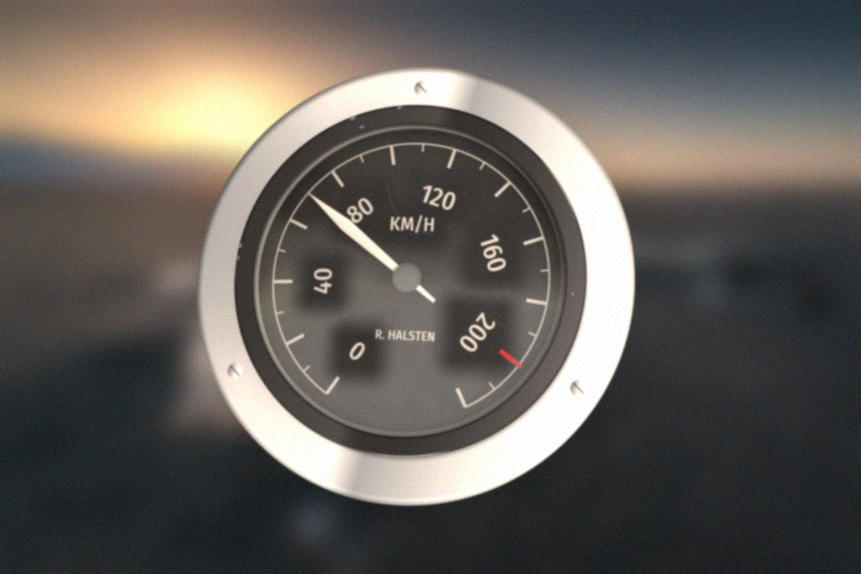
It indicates 70 km/h
